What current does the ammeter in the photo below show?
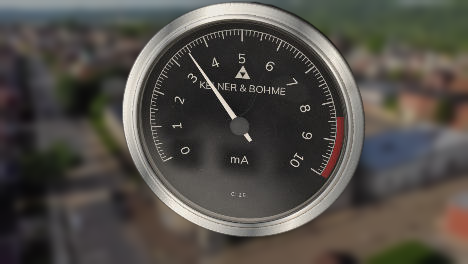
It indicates 3.5 mA
